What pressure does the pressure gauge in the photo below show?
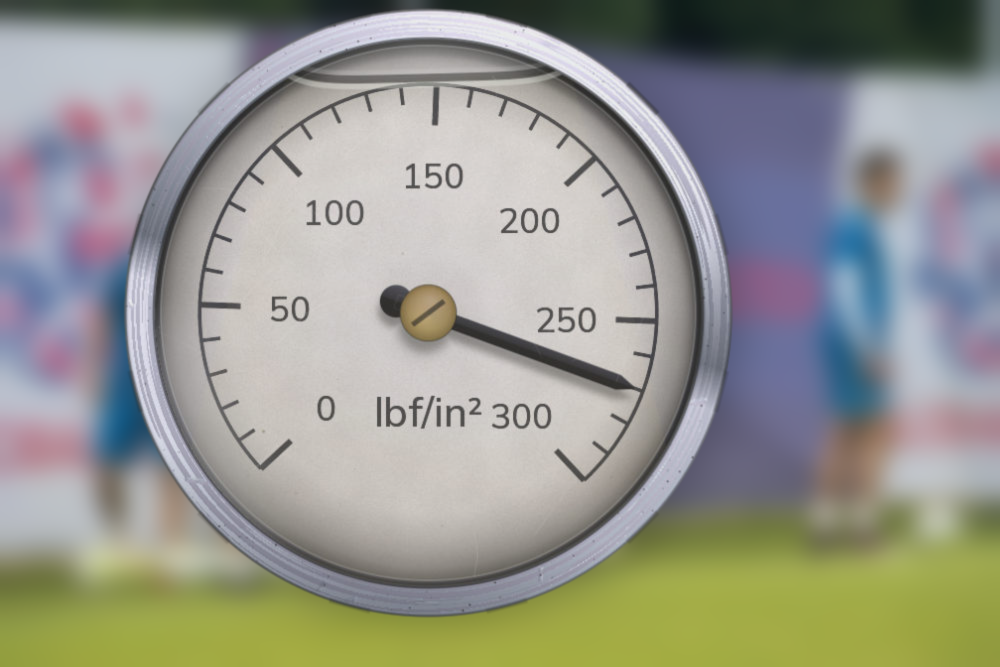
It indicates 270 psi
